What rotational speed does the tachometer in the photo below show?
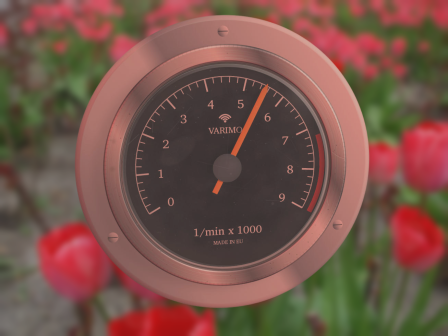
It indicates 5500 rpm
